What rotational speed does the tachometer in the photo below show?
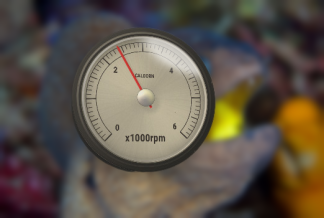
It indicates 2400 rpm
